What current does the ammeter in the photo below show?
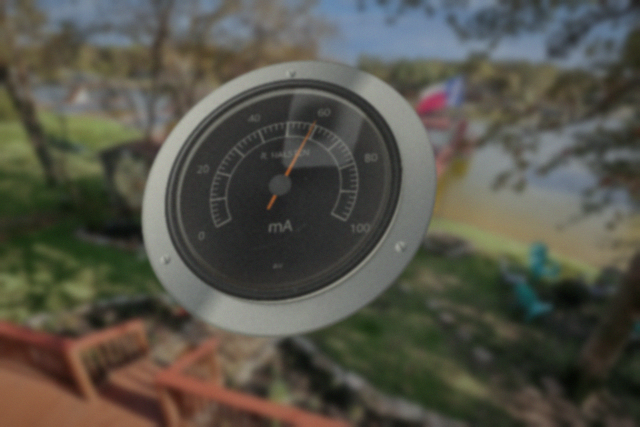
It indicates 60 mA
